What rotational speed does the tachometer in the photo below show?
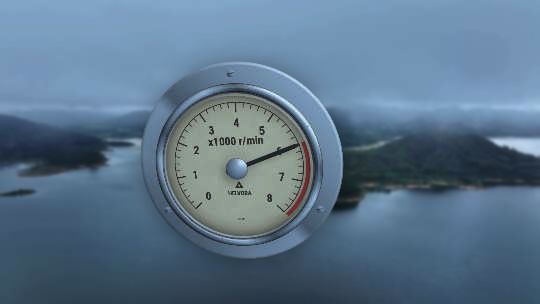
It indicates 6000 rpm
